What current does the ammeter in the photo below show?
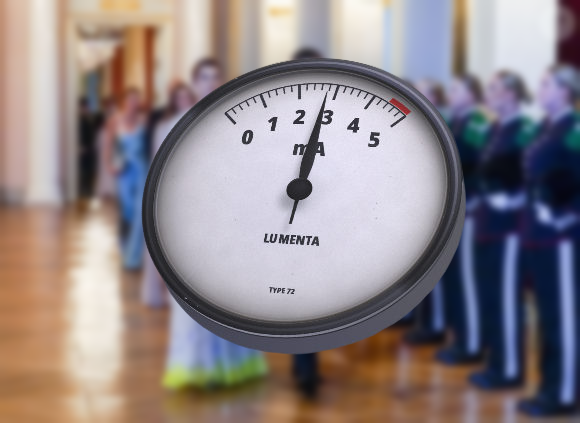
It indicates 2.8 mA
